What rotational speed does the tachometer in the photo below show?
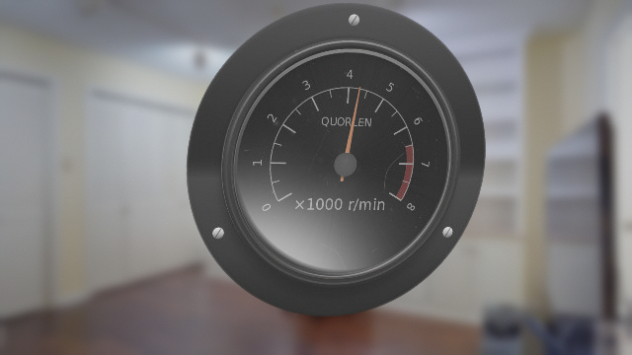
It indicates 4250 rpm
